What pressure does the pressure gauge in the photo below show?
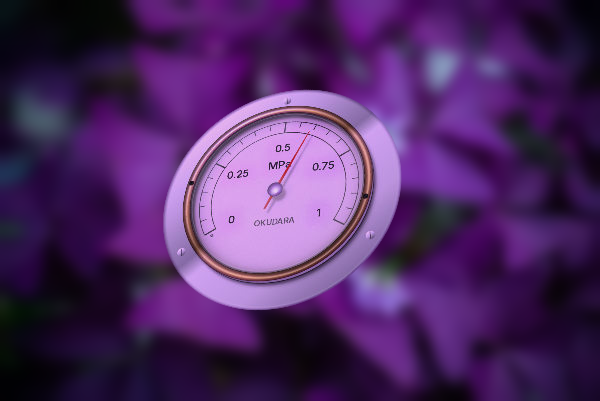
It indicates 0.6 MPa
